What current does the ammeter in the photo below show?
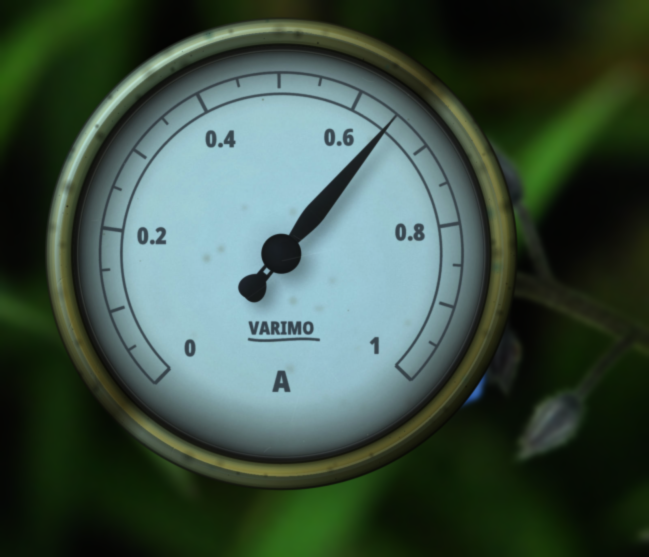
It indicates 0.65 A
